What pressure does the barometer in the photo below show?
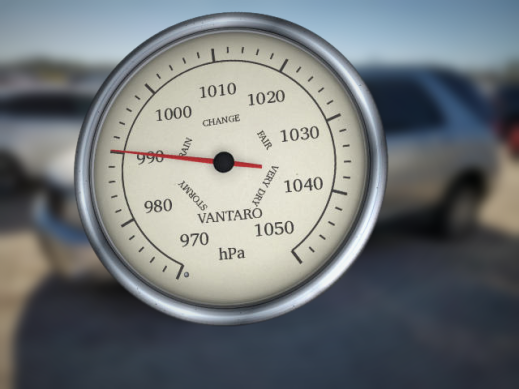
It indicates 990 hPa
